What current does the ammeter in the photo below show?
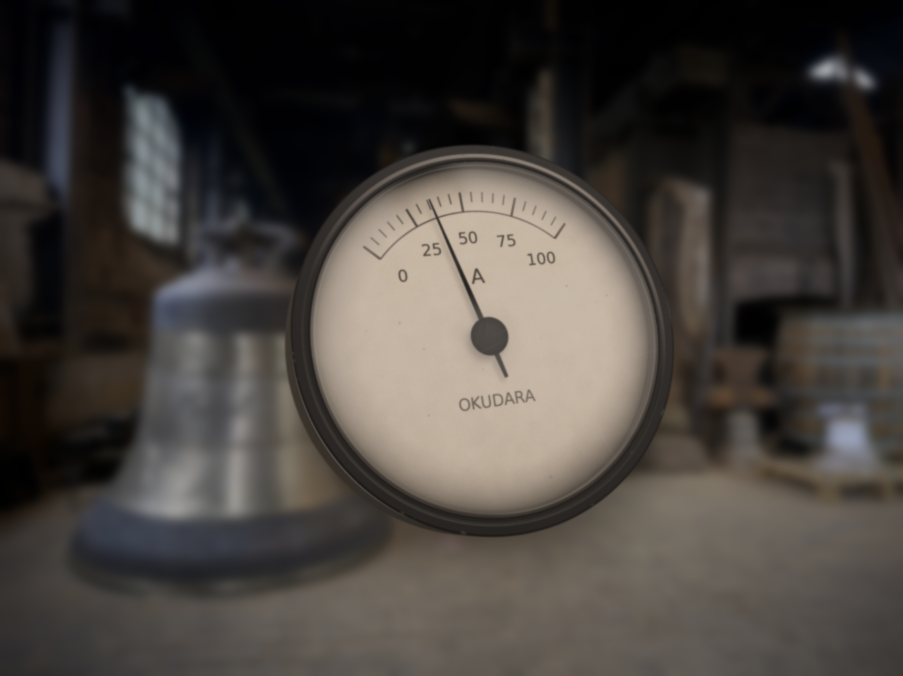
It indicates 35 A
